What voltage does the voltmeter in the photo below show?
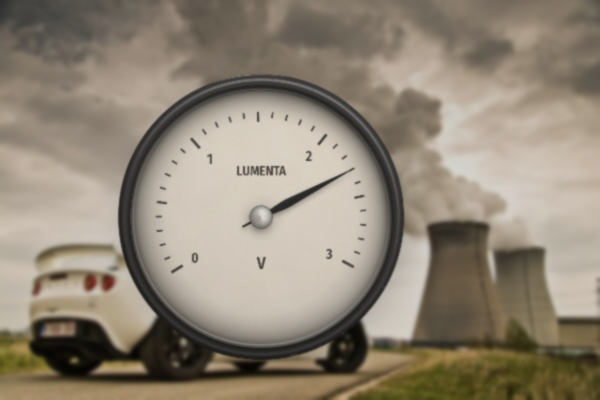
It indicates 2.3 V
